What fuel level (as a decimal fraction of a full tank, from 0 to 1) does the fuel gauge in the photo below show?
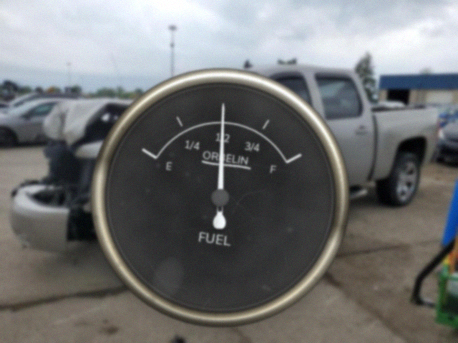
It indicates 0.5
